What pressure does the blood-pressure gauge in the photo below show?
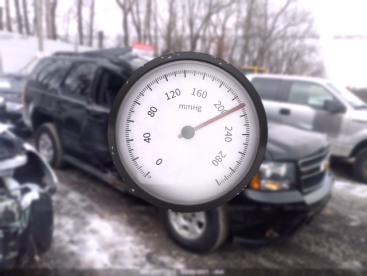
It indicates 210 mmHg
